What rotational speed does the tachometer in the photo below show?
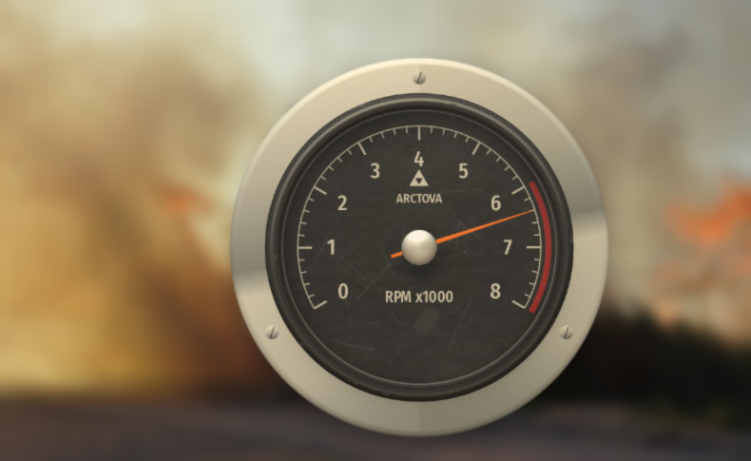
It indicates 6400 rpm
